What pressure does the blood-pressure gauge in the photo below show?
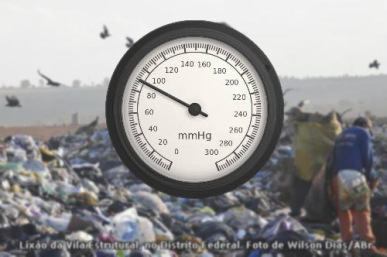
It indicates 90 mmHg
